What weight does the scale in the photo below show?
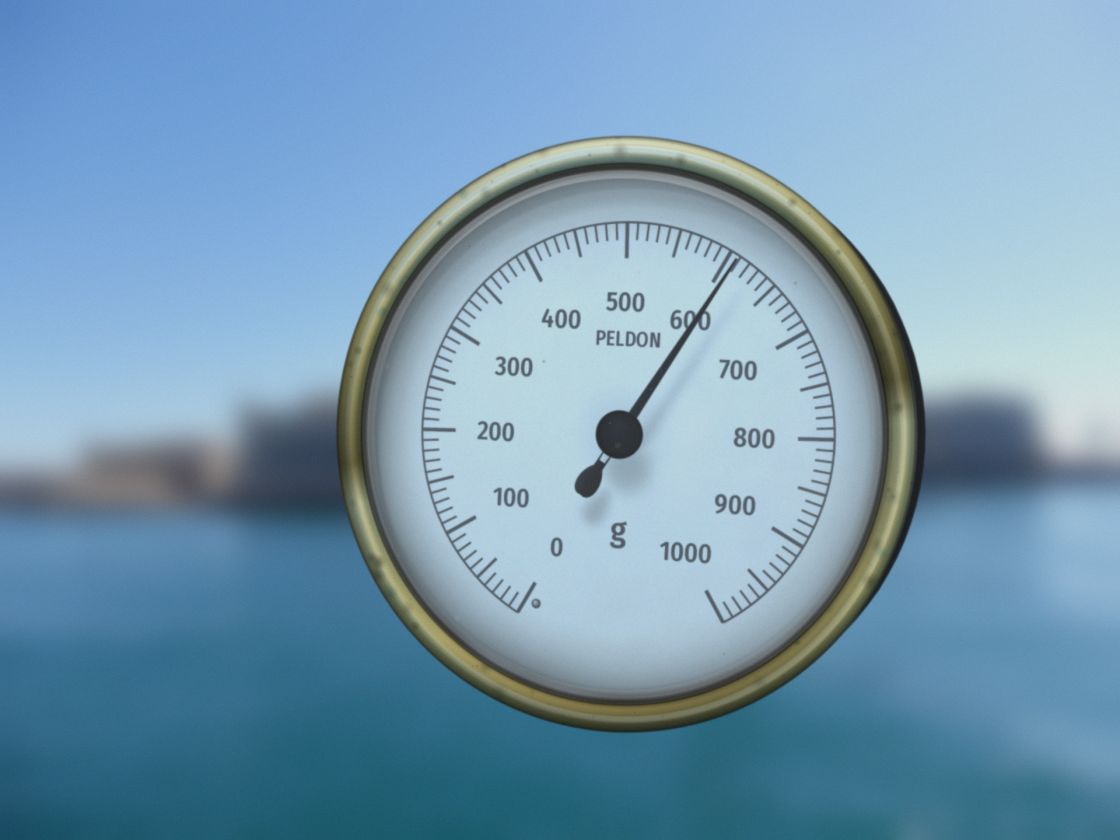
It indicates 610 g
